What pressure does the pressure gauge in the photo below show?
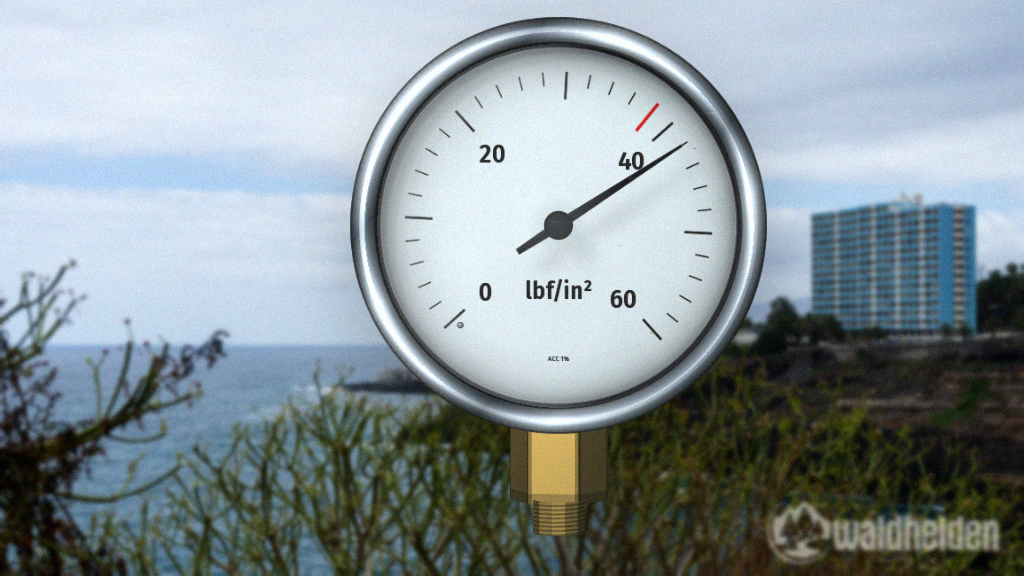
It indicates 42 psi
